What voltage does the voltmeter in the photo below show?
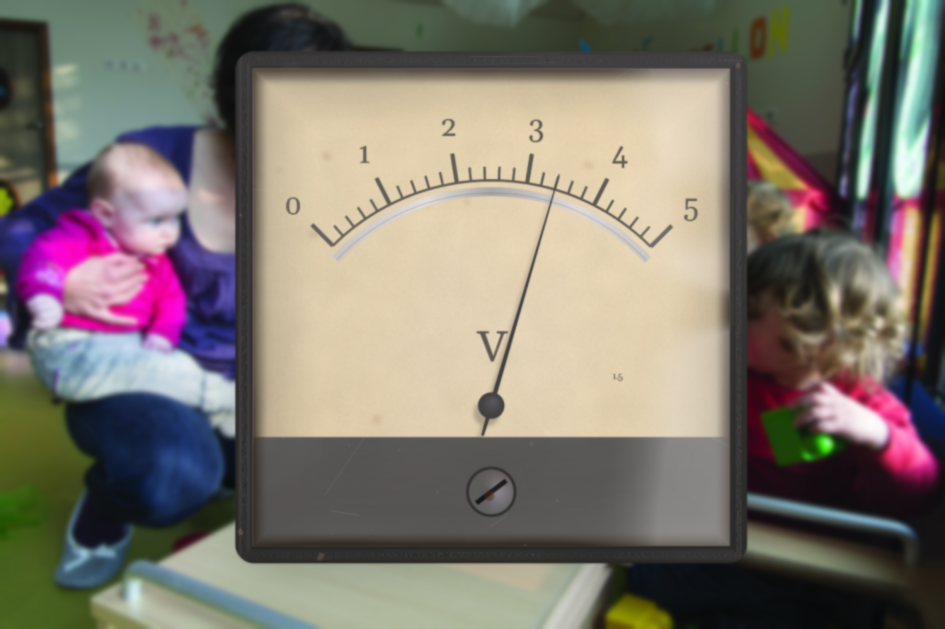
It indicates 3.4 V
